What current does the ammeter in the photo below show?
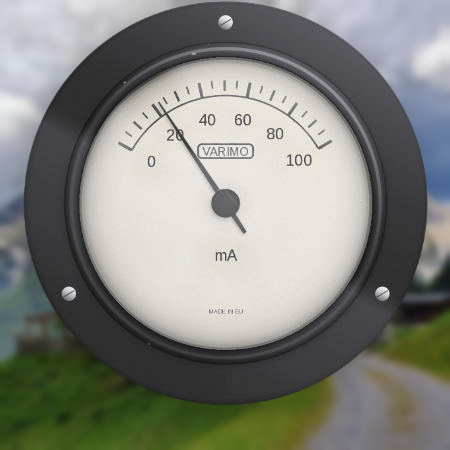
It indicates 22.5 mA
